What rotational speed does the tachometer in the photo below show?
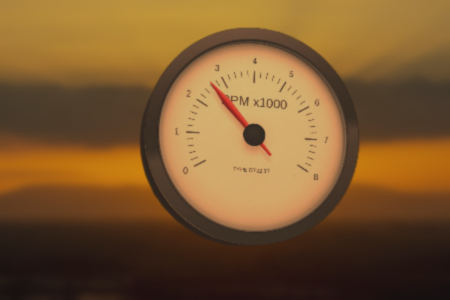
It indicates 2600 rpm
